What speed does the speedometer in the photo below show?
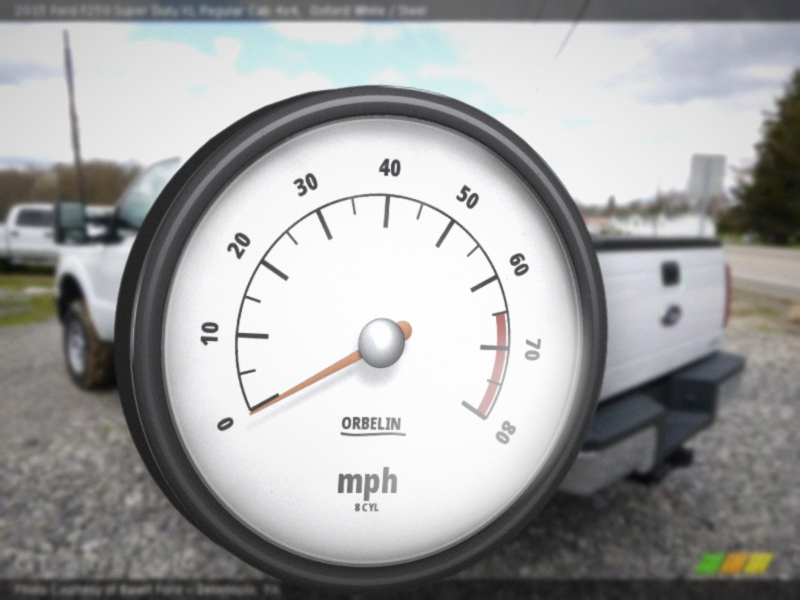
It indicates 0 mph
